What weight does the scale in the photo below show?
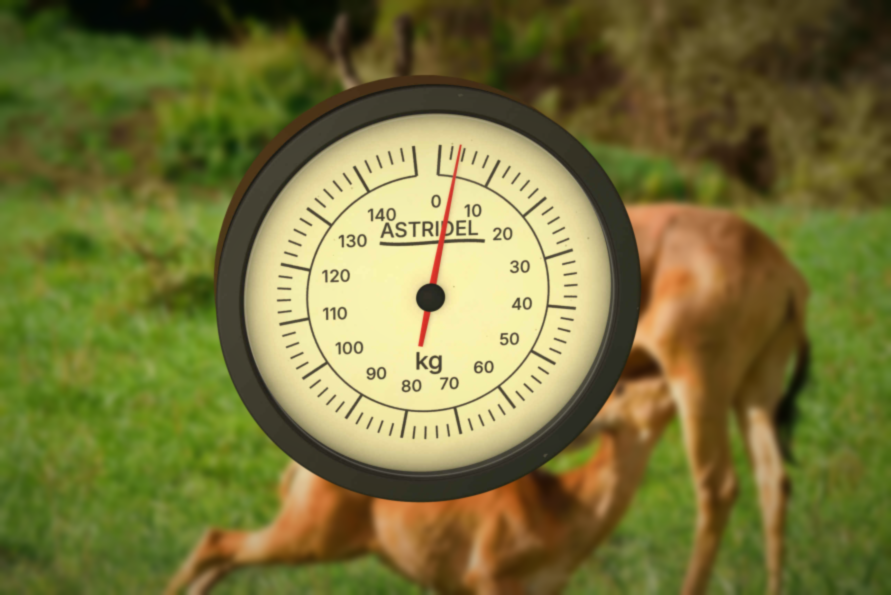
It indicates 3 kg
